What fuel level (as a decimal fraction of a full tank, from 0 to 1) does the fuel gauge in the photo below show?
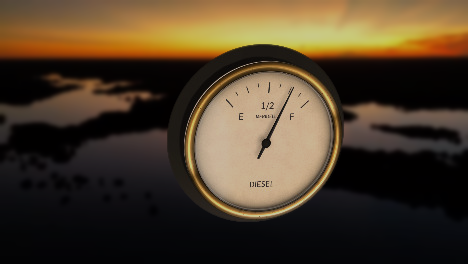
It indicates 0.75
